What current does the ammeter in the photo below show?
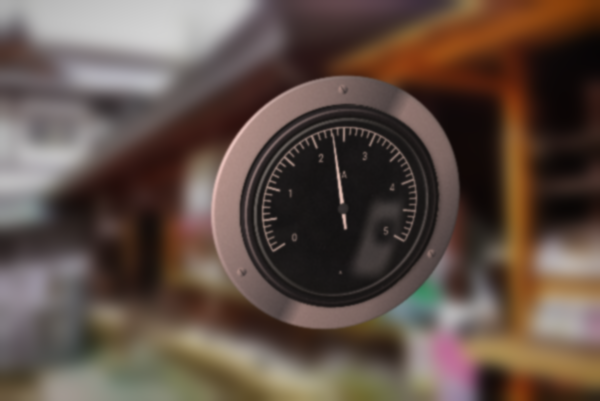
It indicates 2.3 kA
